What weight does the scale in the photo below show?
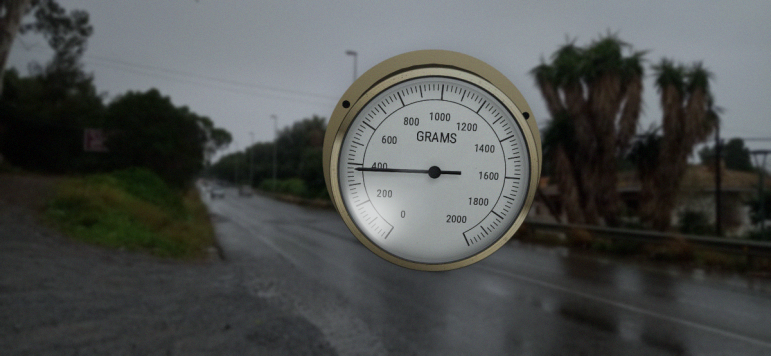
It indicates 380 g
